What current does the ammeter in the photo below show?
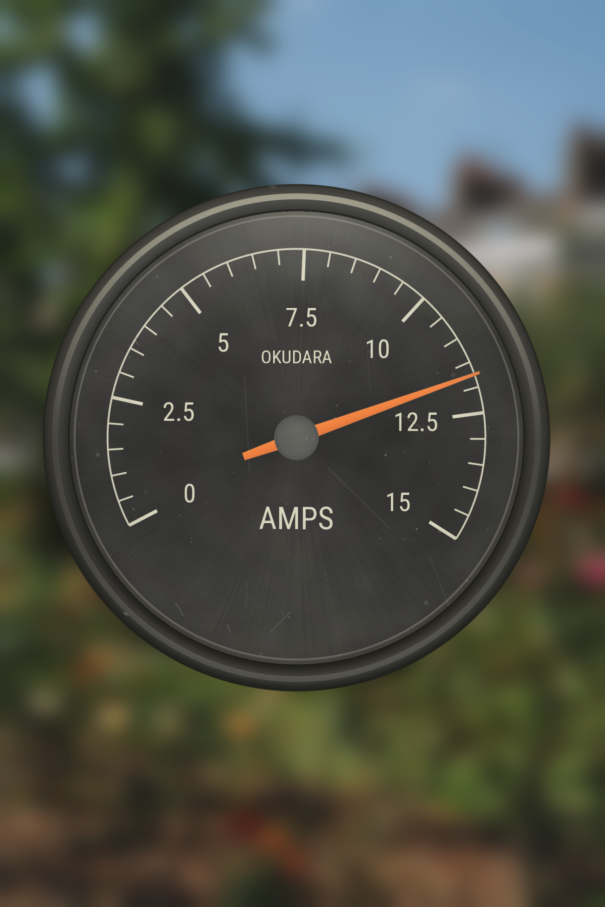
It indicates 11.75 A
